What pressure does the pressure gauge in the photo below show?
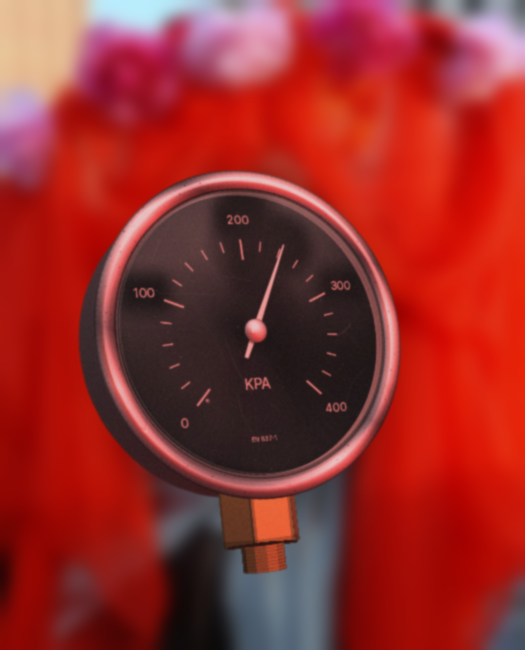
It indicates 240 kPa
